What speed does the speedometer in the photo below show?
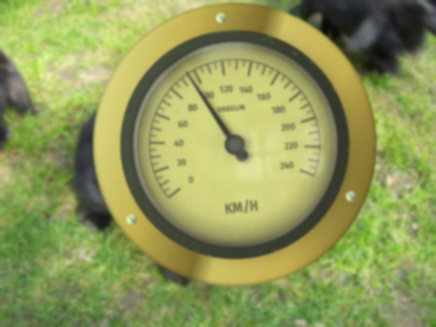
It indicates 95 km/h
